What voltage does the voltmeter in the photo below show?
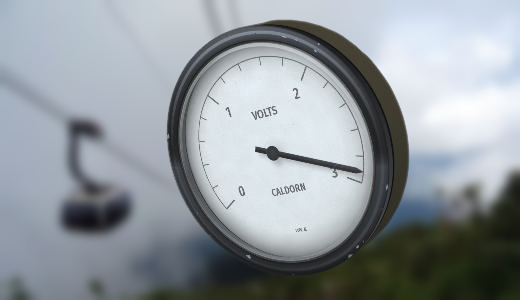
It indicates 2.9 V
